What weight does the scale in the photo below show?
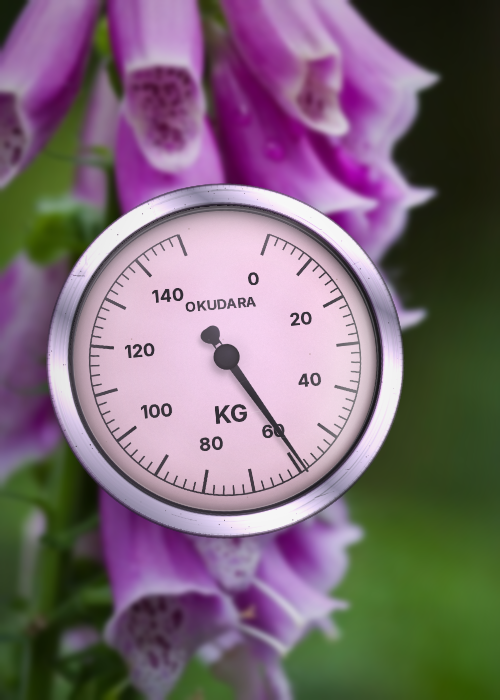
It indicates 59 kg
